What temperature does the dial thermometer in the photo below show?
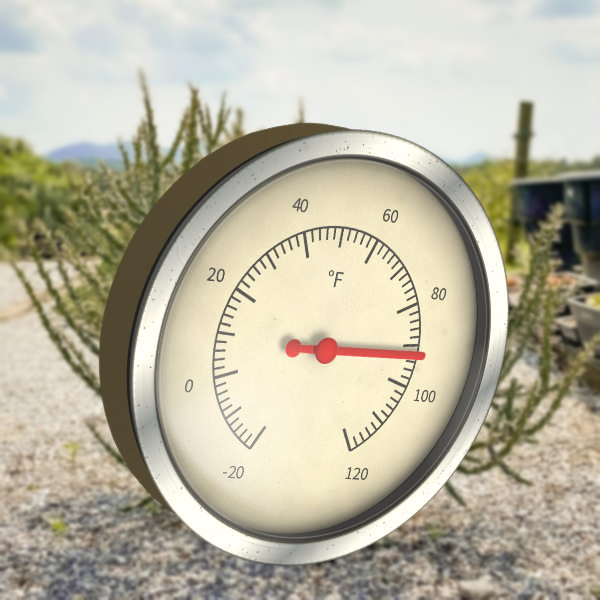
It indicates 92 °F
